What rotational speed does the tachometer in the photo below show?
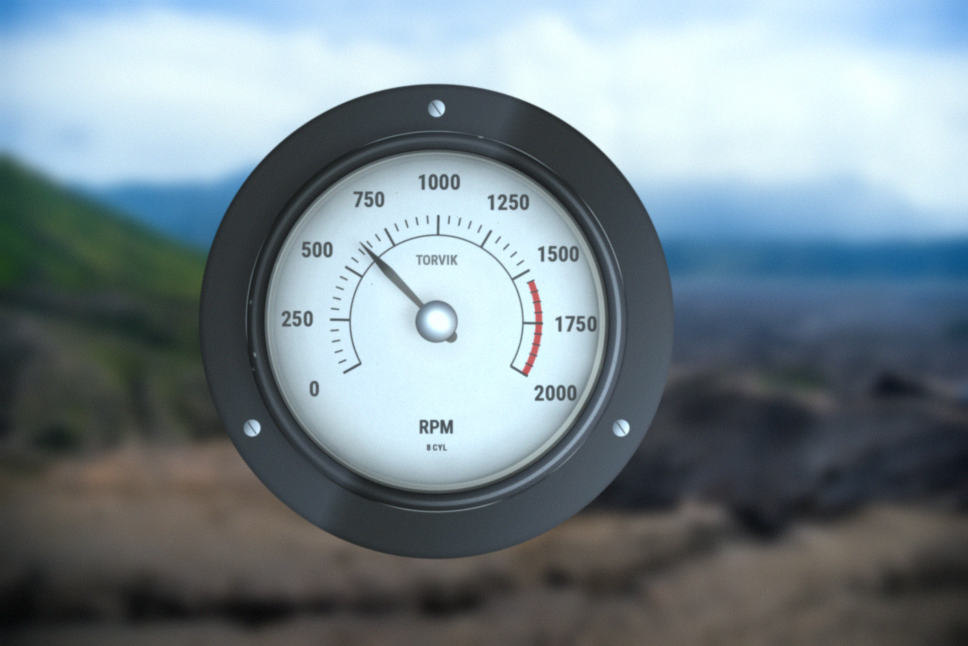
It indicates 625 rpm
